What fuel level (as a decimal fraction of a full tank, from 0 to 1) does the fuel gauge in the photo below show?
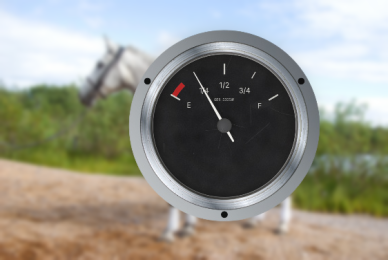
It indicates 0.25
